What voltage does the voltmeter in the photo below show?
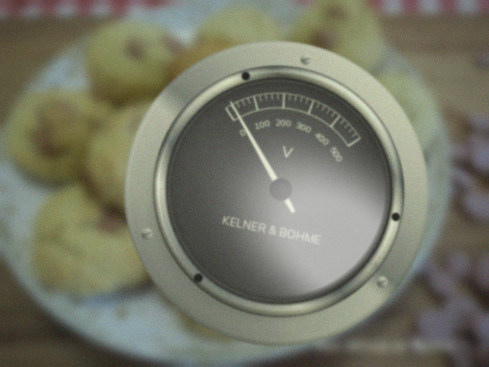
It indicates 20 V
